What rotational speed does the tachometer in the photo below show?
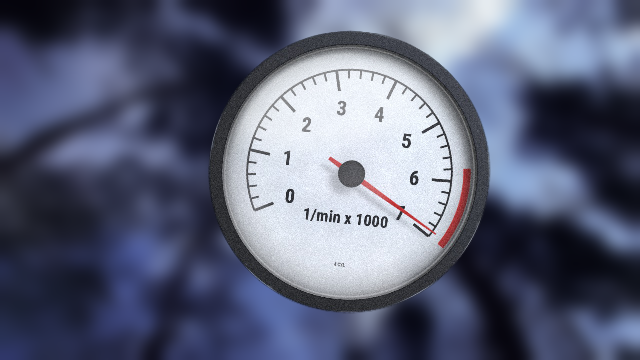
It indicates 6900 rpm
